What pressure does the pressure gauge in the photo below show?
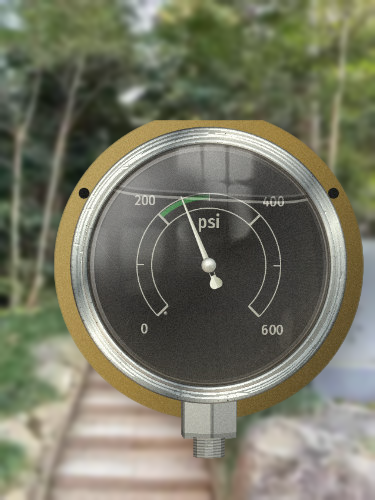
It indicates 250 psi
